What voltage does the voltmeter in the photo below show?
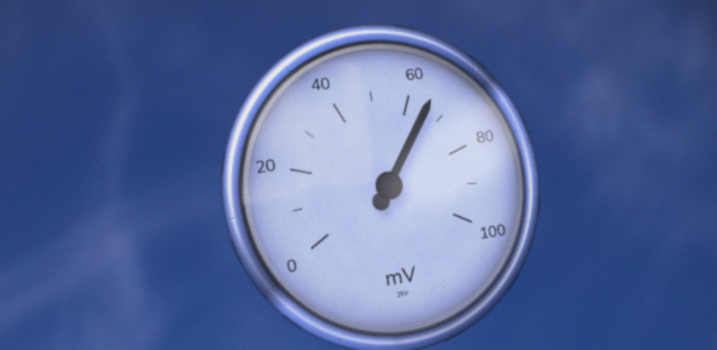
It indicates 65 mV
